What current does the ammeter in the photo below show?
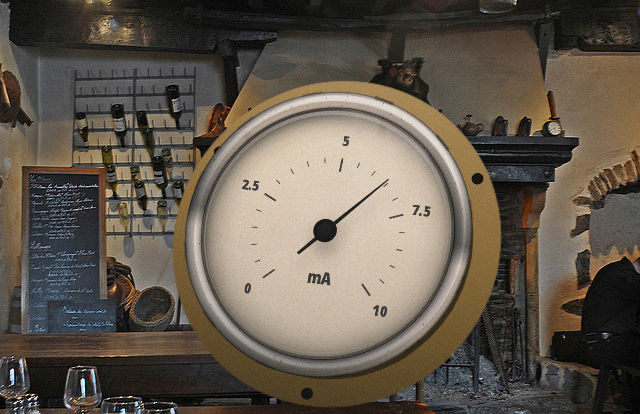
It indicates 6.5 mA
